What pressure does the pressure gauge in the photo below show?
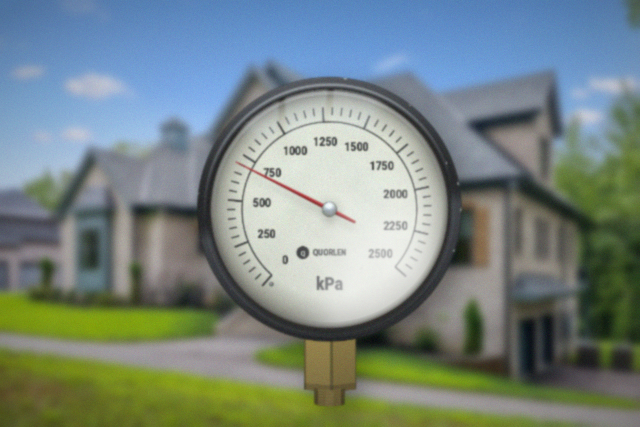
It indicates 700 kPa
